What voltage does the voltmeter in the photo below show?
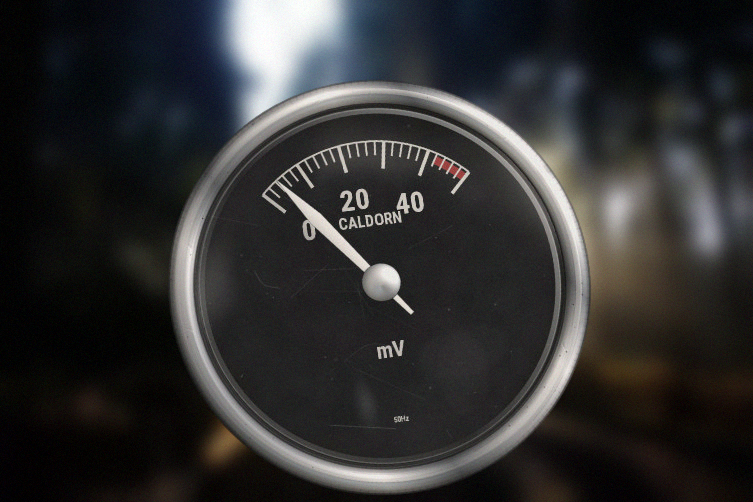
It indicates 4 mV
